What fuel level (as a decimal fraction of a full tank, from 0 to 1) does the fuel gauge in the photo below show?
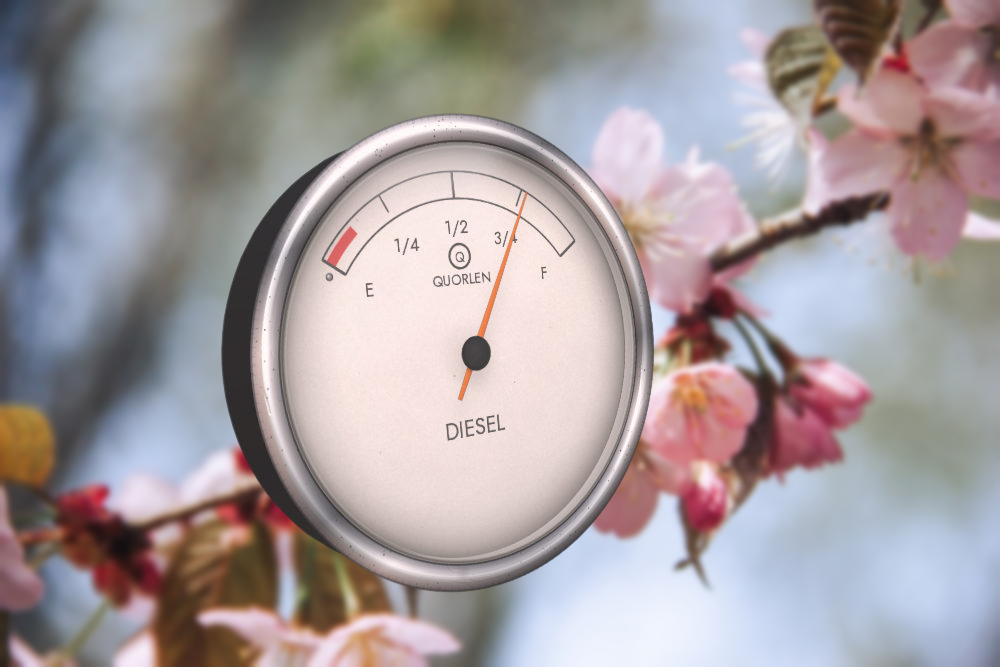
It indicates 0.75
